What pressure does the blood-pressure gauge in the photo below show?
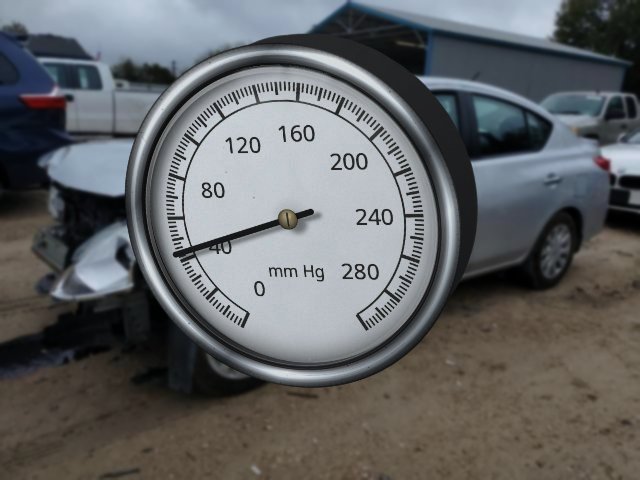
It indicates 44 mmHg
